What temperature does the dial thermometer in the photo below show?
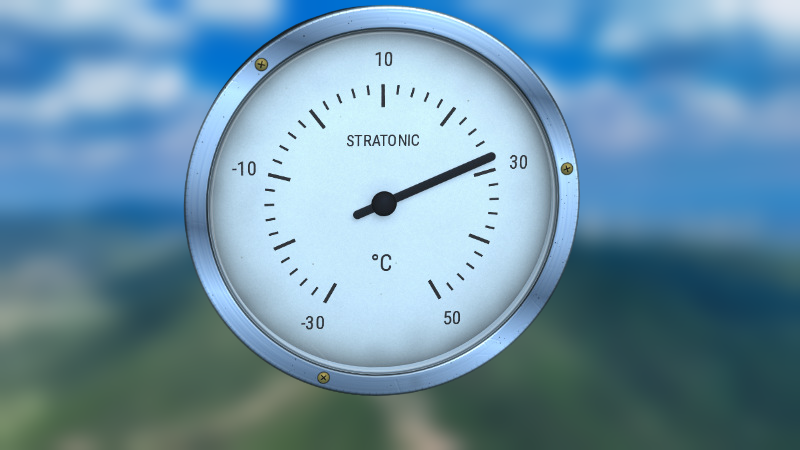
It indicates 28 °C
